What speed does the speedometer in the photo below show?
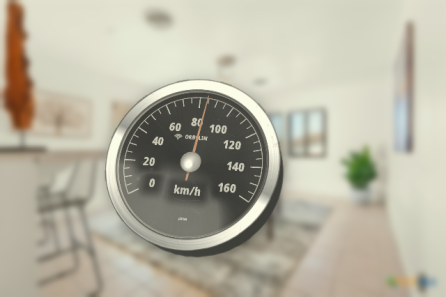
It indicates 85 km/h
